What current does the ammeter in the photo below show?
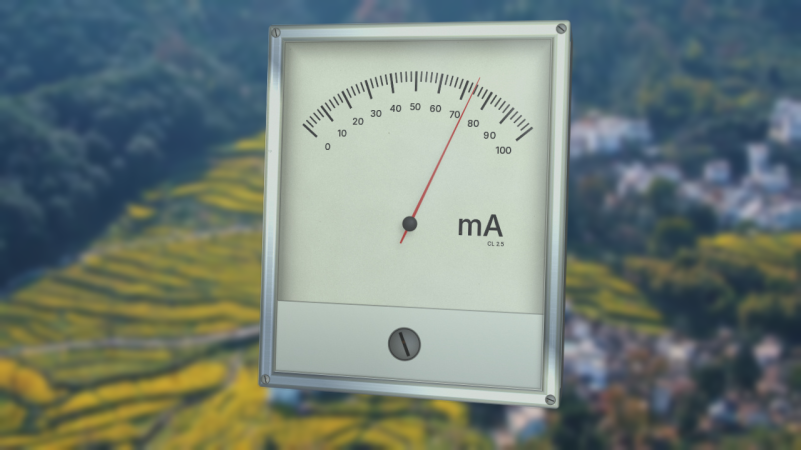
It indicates 74 mA
